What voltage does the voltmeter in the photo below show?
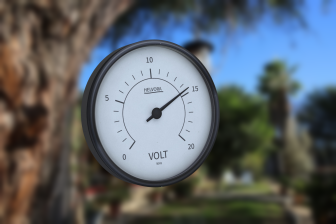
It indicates 14.5 V
